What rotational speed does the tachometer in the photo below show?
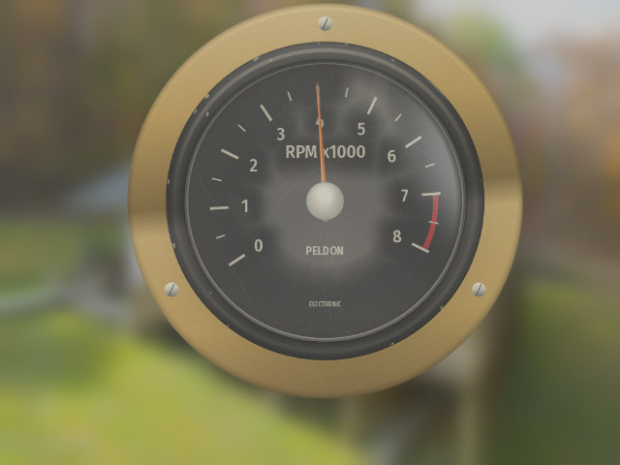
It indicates 4000 rpm
